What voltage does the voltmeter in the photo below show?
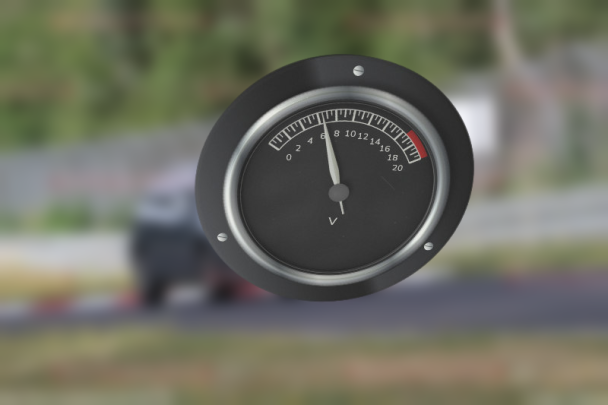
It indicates 6.5 V
